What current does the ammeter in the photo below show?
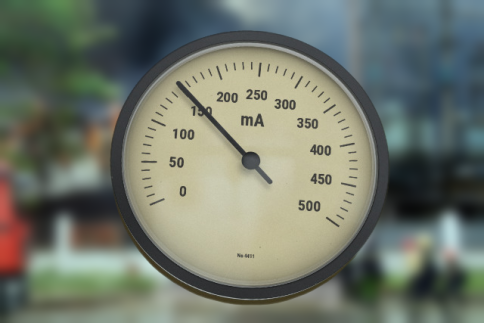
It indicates 150 mA
